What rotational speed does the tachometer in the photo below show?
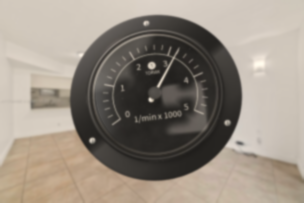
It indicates 3200 rpm
